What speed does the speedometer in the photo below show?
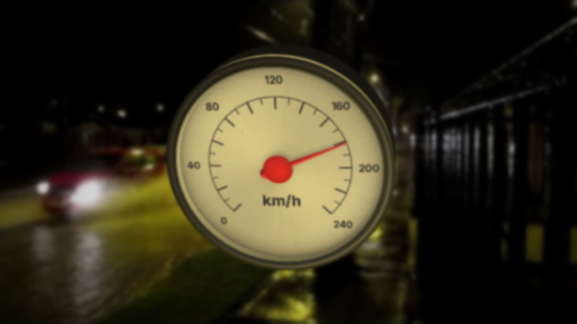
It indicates 180 km/h
